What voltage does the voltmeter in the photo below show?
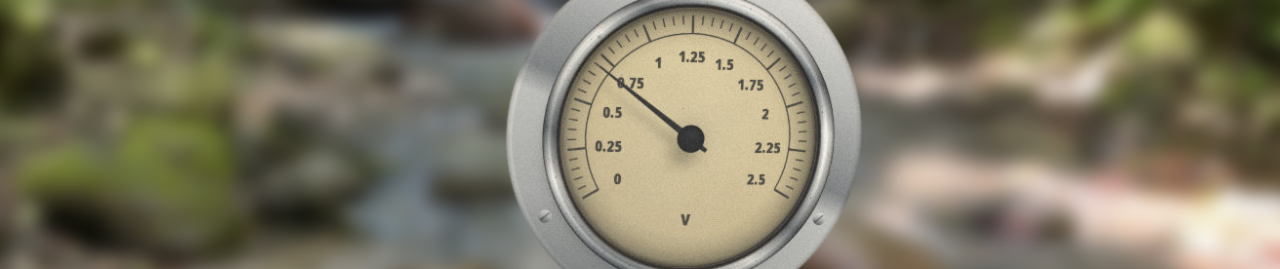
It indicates 0.7 V
